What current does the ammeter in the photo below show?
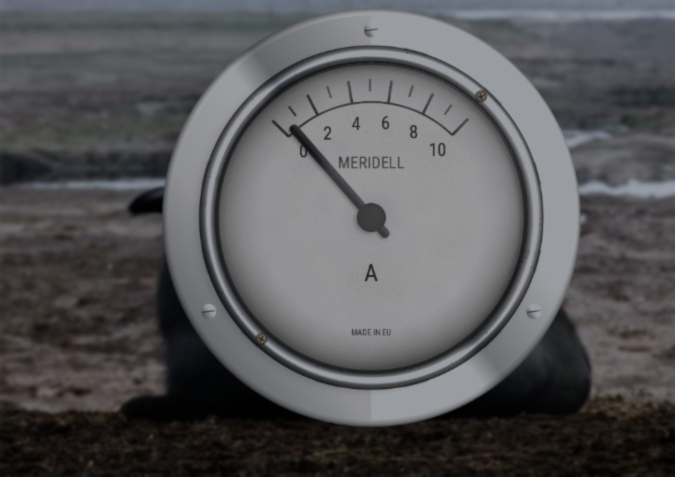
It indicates 0.5 A
